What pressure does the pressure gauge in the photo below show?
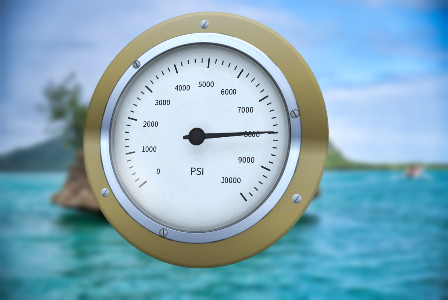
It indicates 8000 psi
